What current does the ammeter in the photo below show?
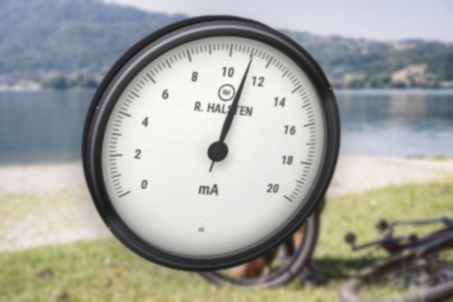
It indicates 11 mA
